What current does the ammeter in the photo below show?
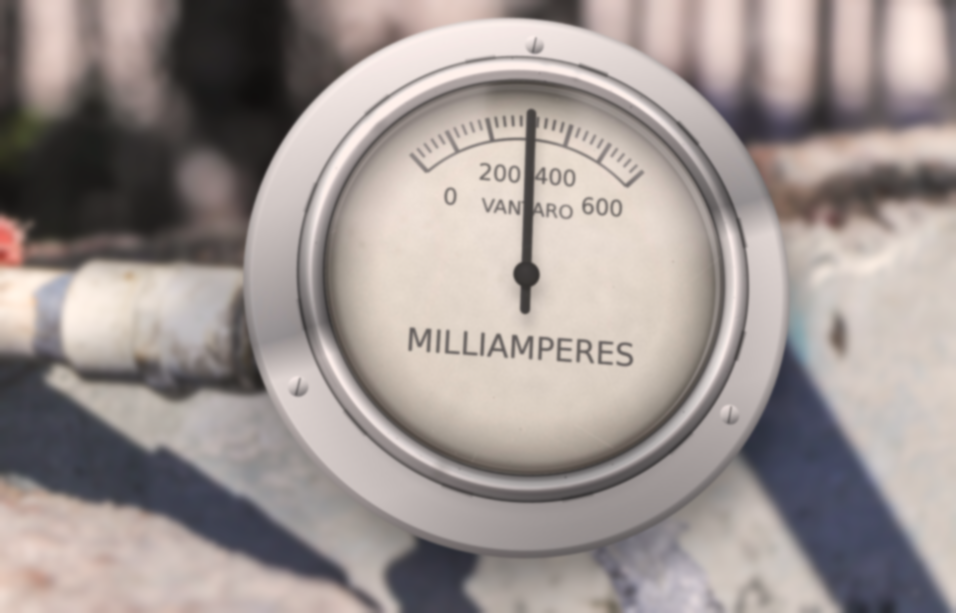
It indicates 300 mA
